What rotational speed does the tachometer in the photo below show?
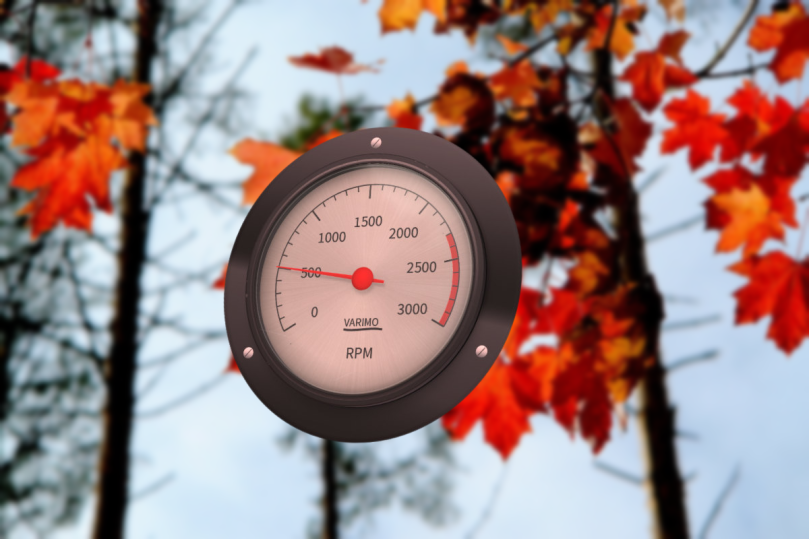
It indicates 500 rpm
